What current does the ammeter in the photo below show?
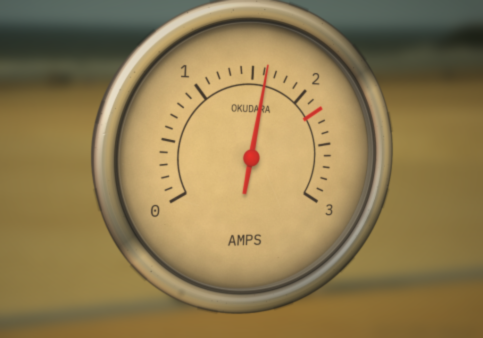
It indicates 1.6 A
